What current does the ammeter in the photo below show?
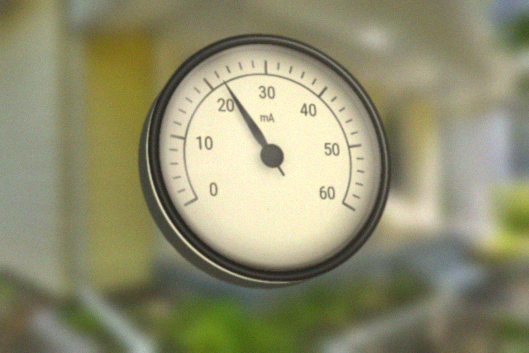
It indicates 22 mA
